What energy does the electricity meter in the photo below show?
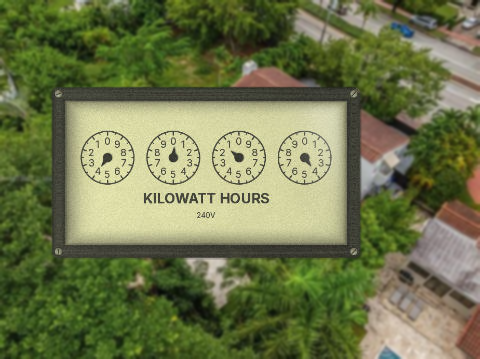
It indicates 4014 kWh
